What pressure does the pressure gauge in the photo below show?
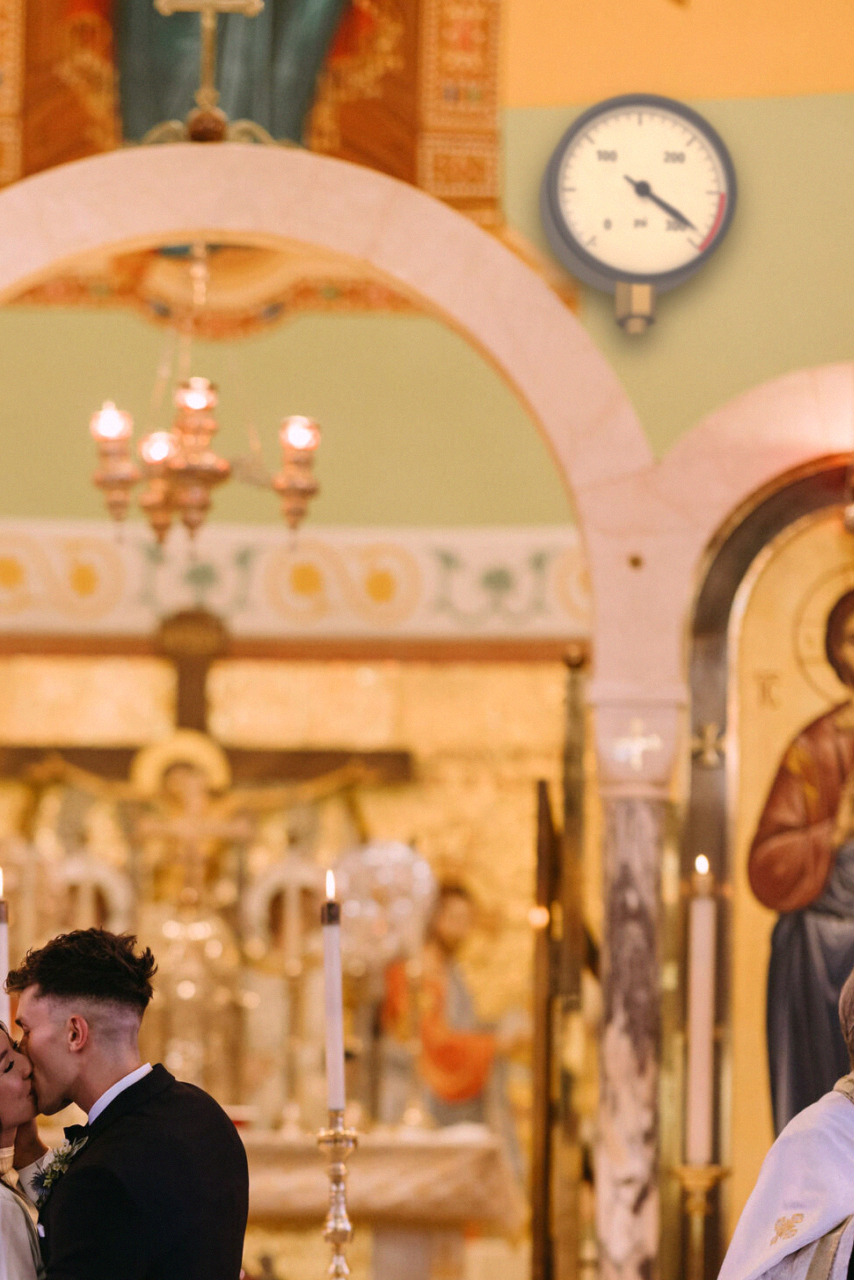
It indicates 290 psi
